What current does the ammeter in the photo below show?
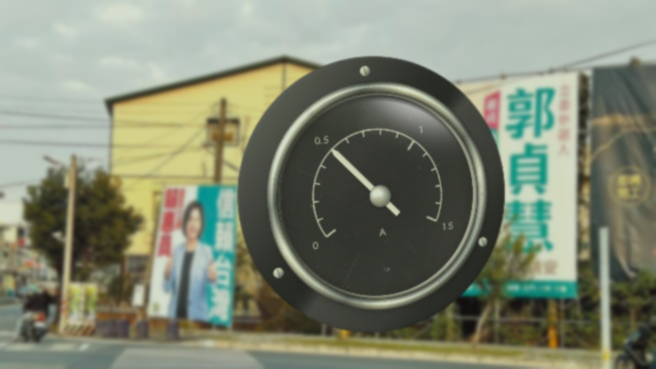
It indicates 0.5 A
